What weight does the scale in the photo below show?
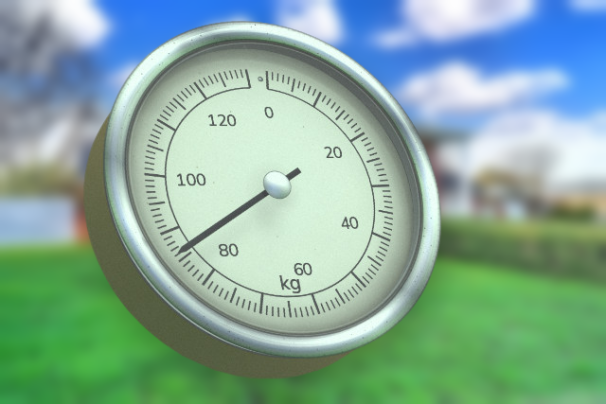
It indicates 86 kg
